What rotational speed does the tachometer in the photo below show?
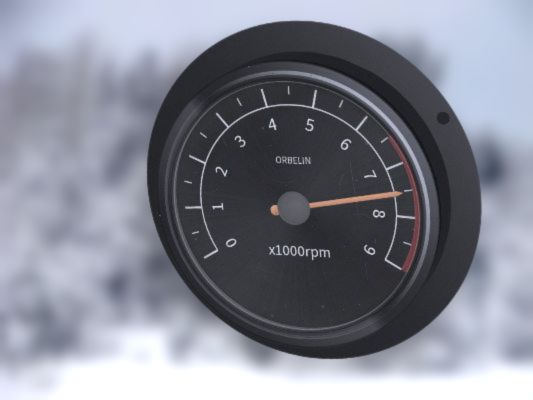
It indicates 7500 rpm
